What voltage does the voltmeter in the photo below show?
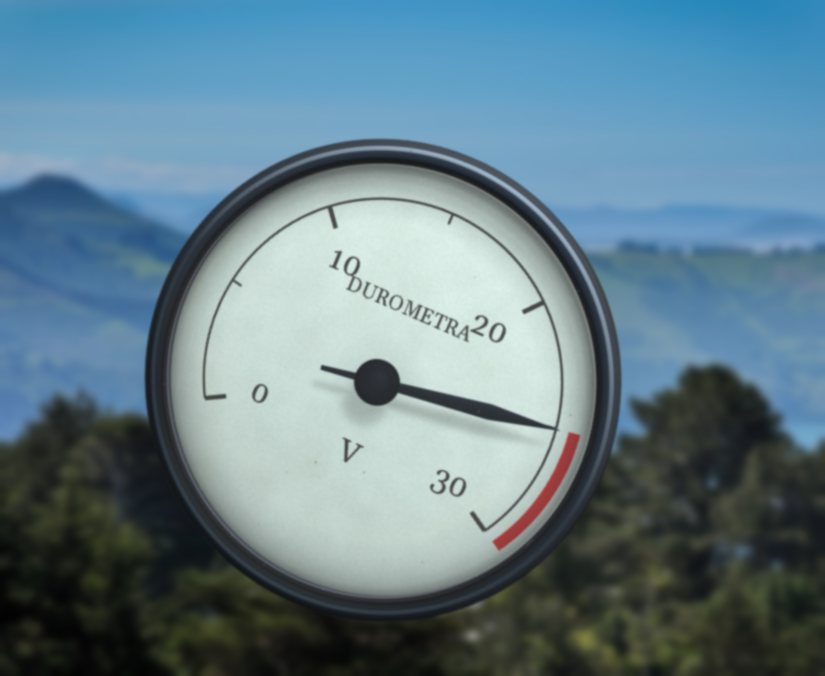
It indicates 25 V
